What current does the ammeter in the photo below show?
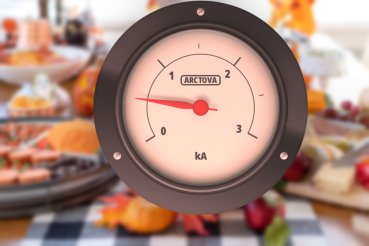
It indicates 0.5 kA
